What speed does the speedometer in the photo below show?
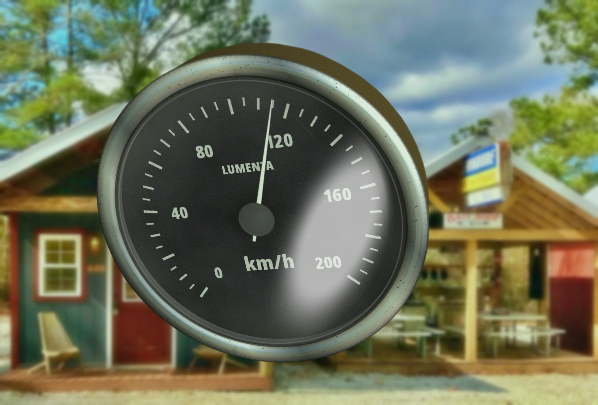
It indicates 115 km/h
